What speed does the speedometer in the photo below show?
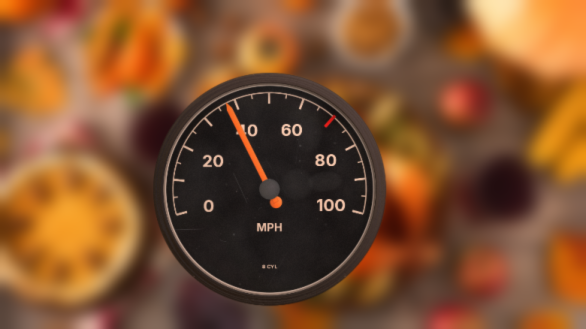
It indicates 37.5 mph
